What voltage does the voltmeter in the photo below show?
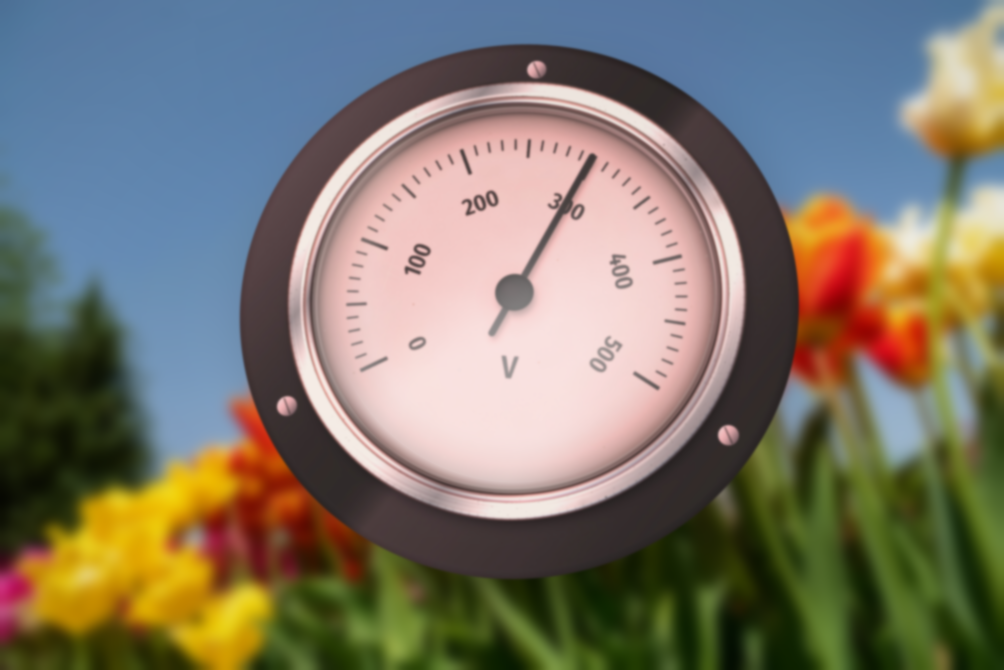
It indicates 300 V
